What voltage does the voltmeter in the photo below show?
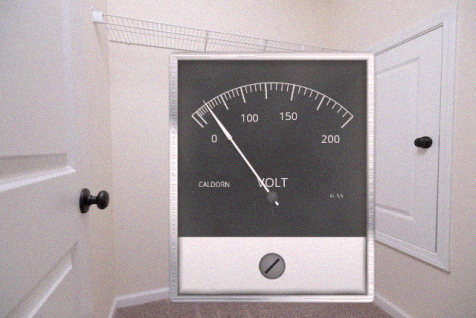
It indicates 50 V
